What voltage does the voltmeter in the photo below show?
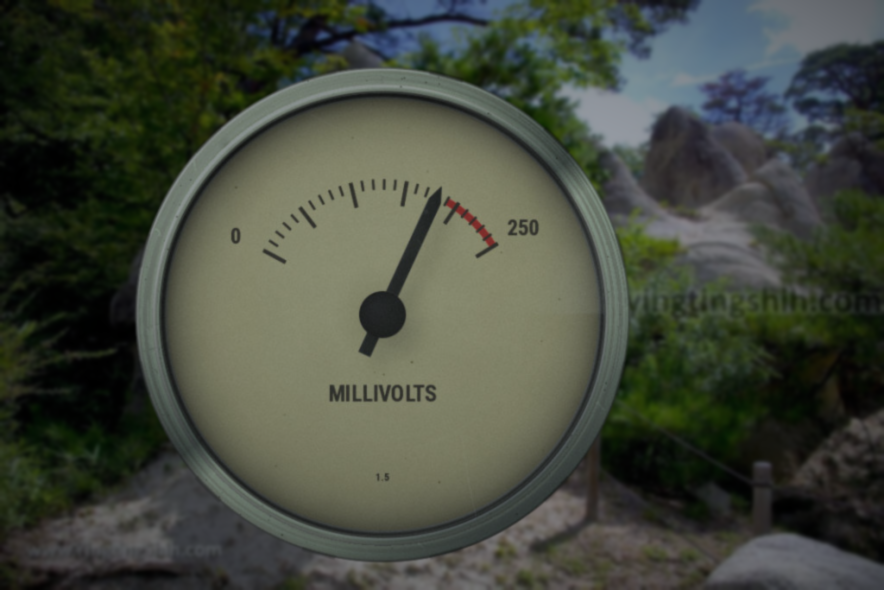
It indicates 180 mV
